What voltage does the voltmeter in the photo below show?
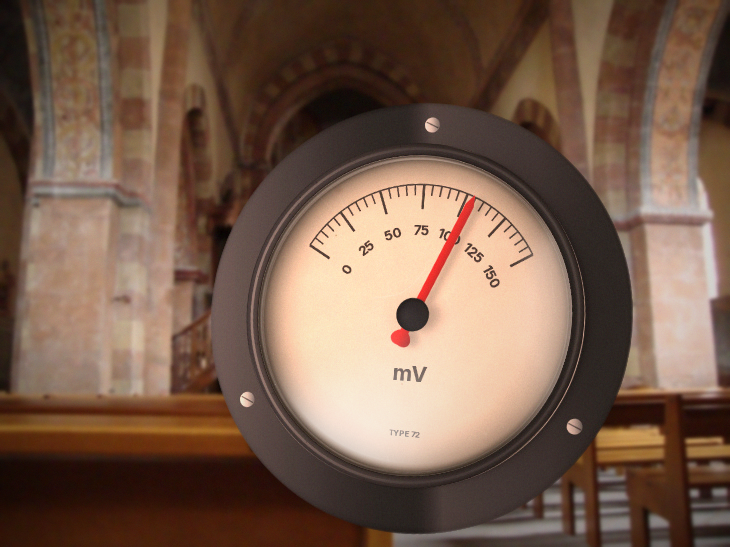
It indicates 105 mV
